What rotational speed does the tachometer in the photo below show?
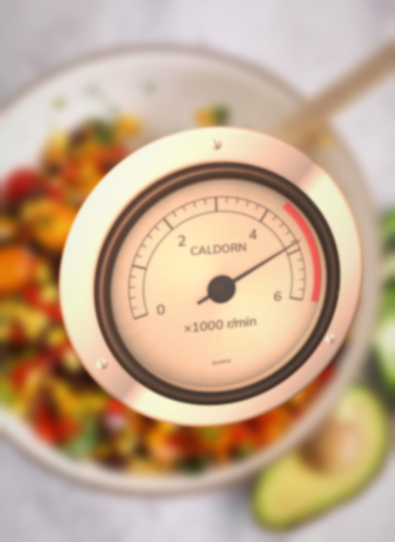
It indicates 4800 rpm
